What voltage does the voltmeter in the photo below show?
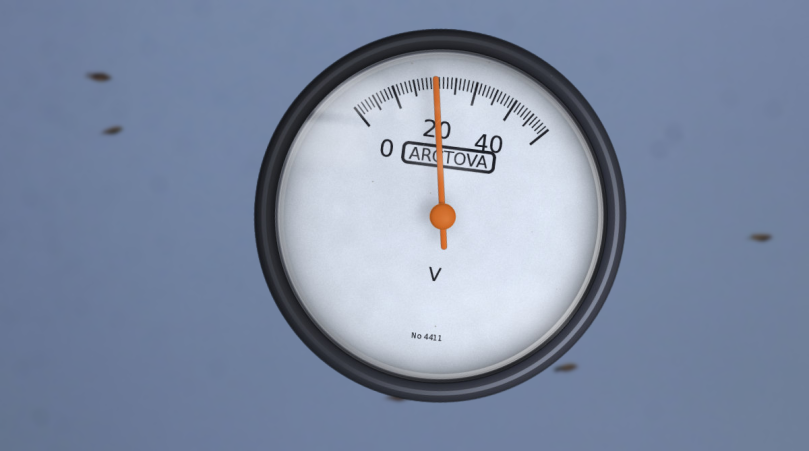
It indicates 20 V
